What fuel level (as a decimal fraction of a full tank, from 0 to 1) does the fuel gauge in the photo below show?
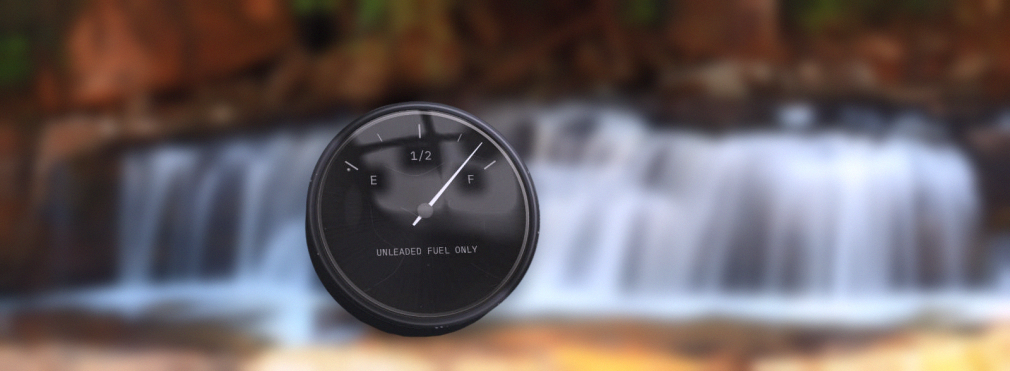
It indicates 0.875
